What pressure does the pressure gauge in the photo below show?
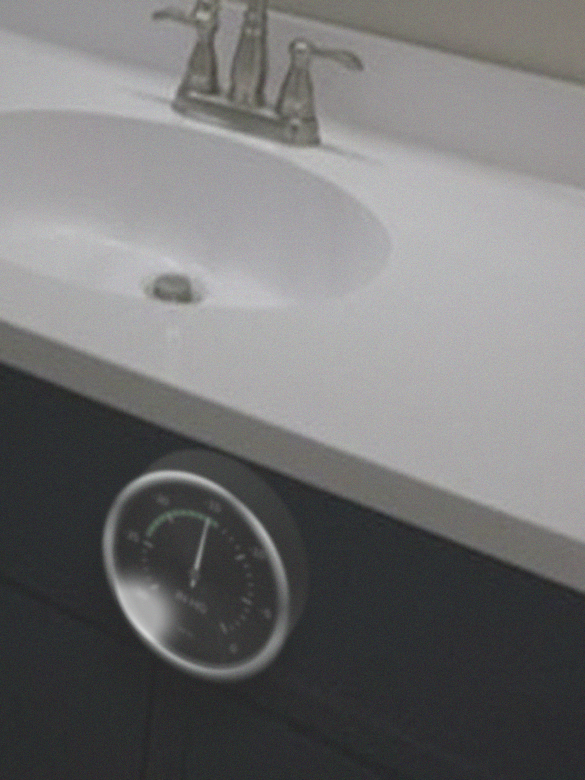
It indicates -15 inHg
